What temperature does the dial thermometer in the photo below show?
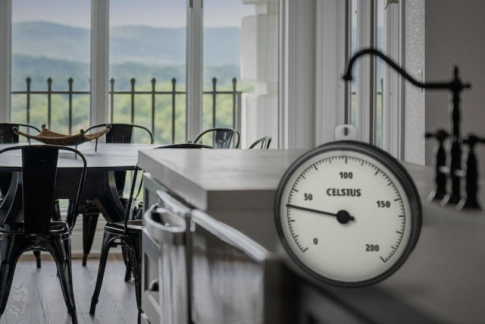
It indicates 37.5 °C
